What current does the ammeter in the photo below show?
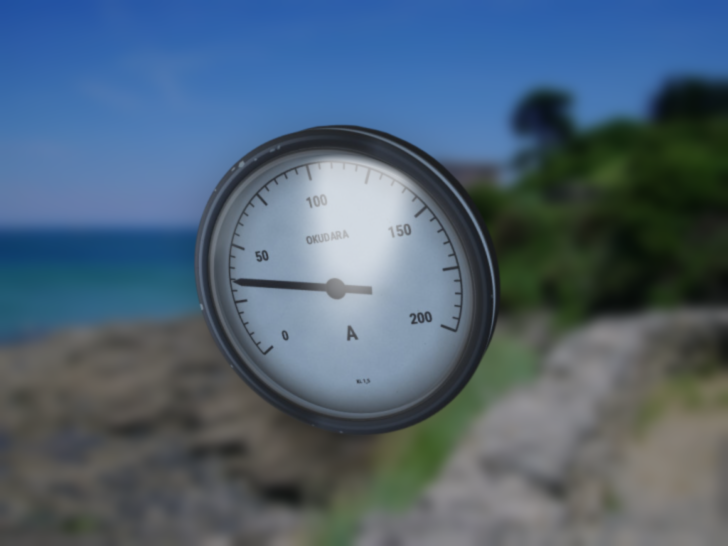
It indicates 35 A
